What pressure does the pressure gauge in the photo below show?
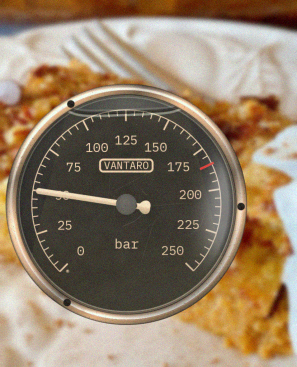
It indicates 50 bar
